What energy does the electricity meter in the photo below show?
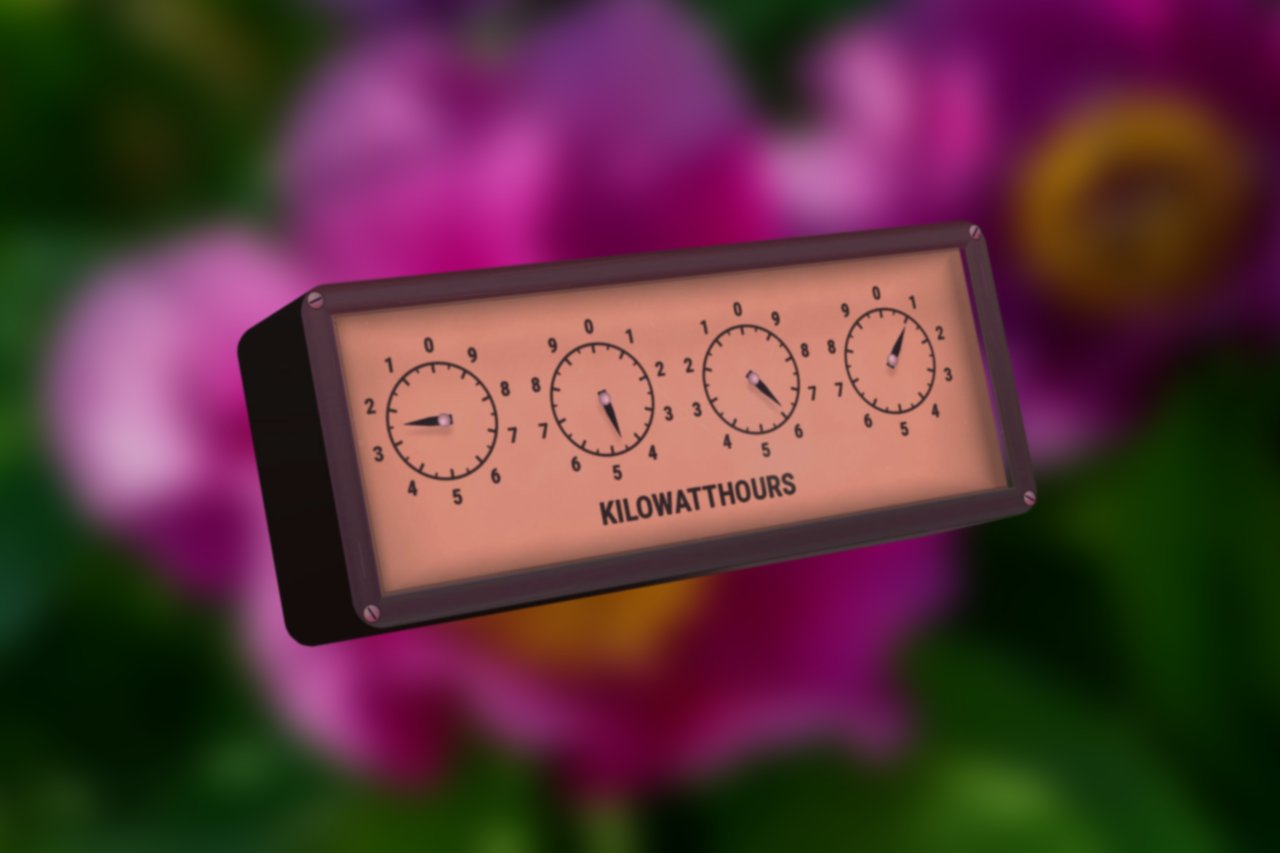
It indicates 2461 kWh
